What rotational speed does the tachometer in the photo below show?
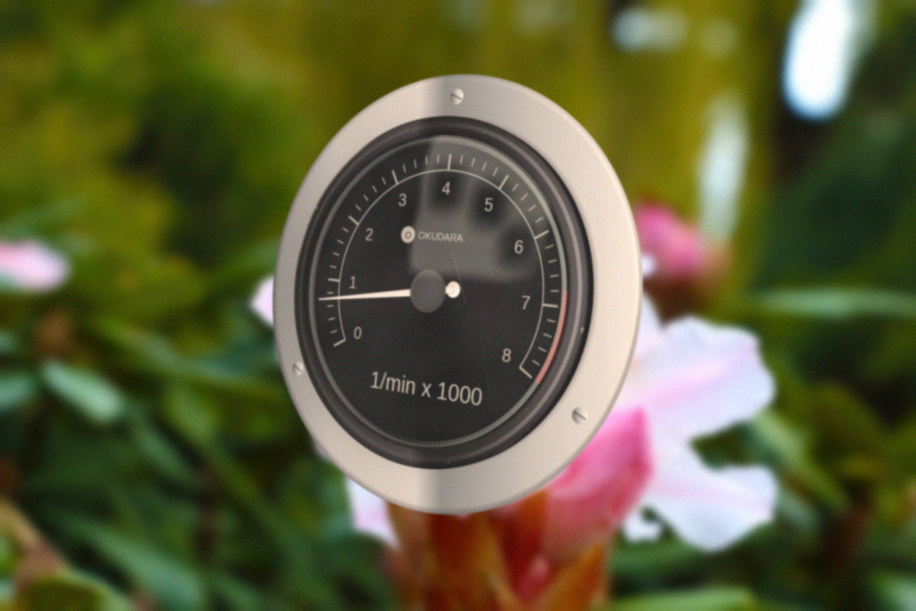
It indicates 700 rpm
